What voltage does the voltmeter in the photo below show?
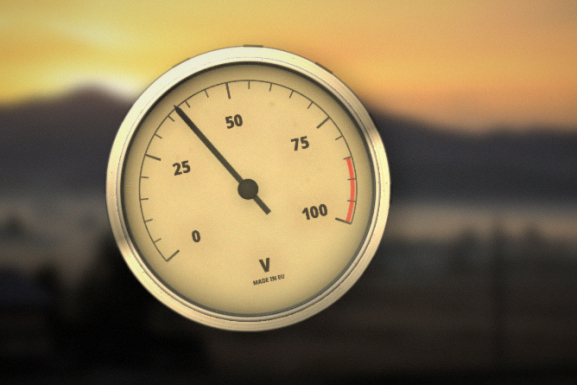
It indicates 37.5 V
